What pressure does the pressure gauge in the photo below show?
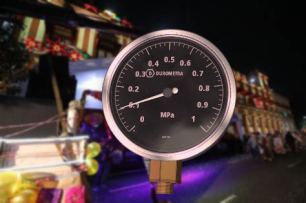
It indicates 0.1 MPa
